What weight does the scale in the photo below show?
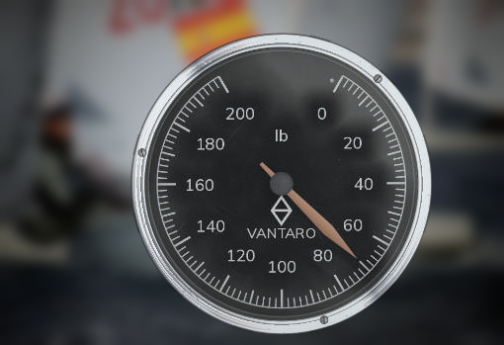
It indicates 70 lb
